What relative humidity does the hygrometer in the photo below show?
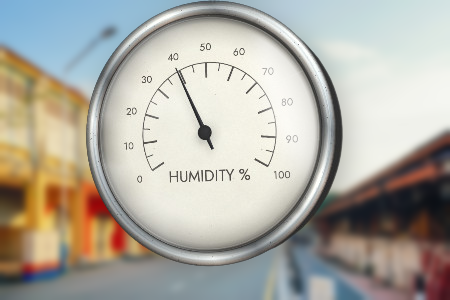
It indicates 40 %
